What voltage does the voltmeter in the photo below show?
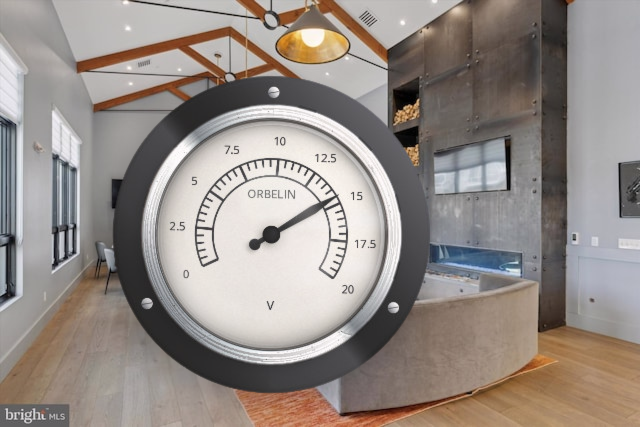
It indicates 14.5 V
